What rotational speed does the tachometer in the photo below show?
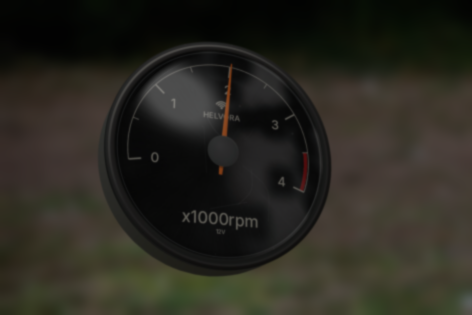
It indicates 2000 rpm
